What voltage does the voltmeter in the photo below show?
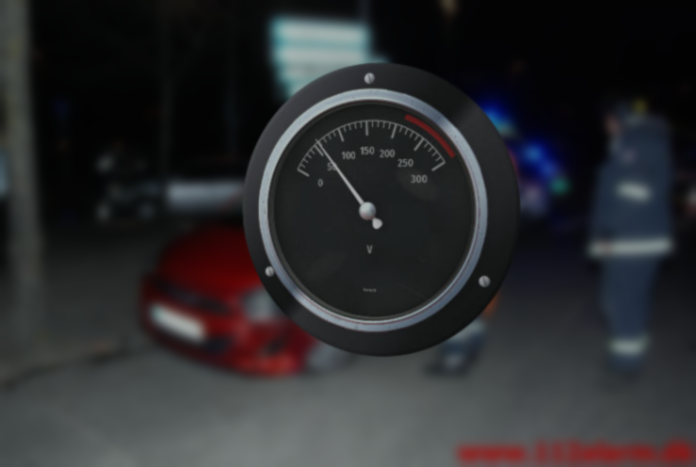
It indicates 60 V
